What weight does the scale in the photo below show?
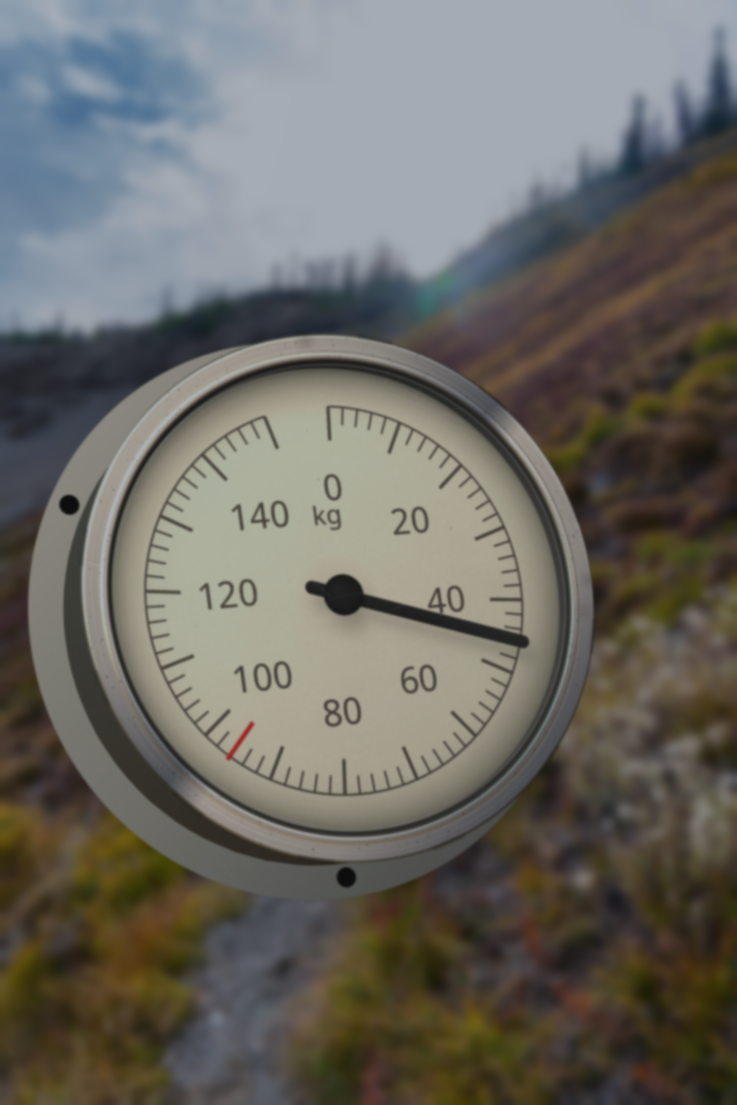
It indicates 46 kg
